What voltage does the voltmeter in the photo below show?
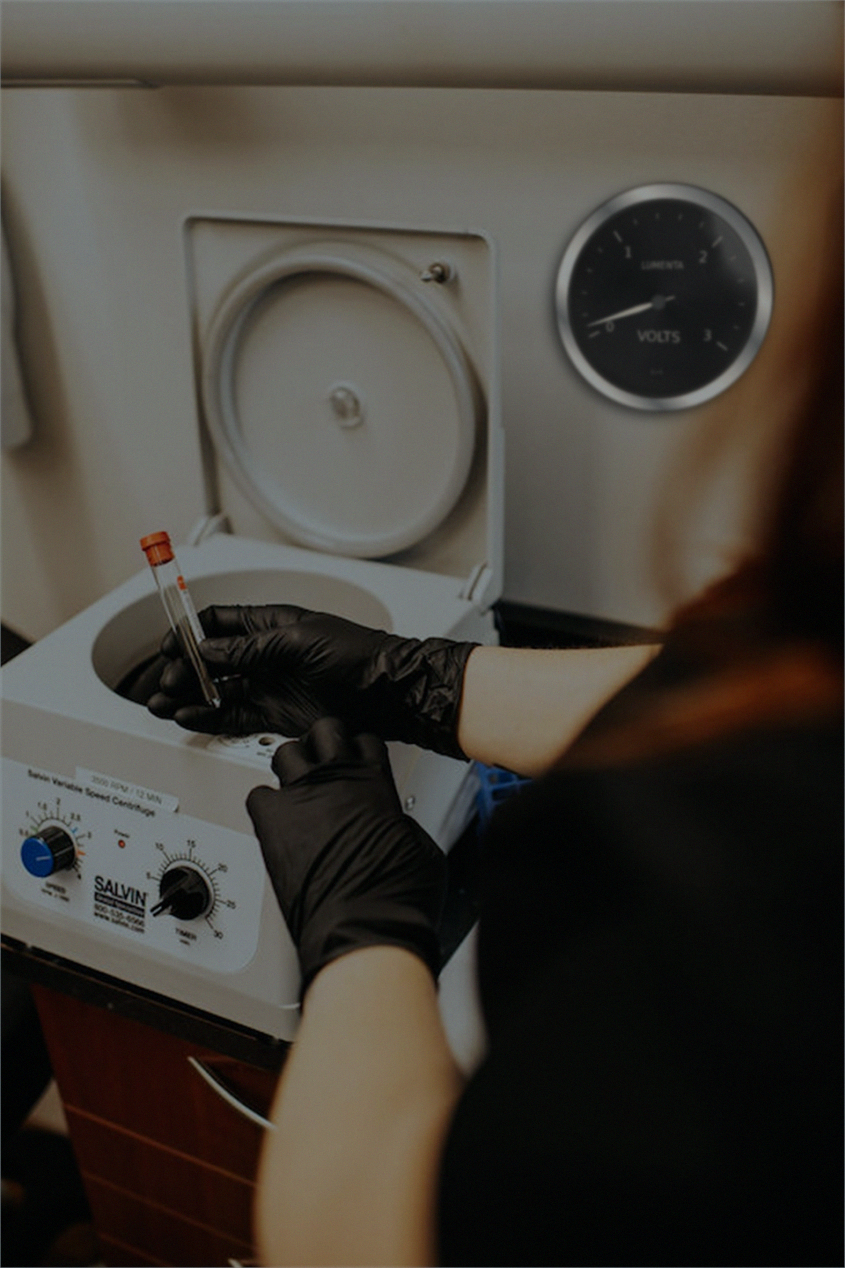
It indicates 0.1 V
